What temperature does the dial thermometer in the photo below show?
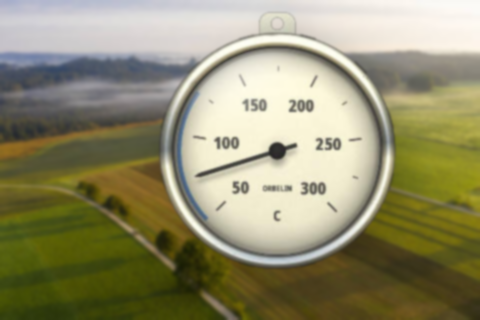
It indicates 75 °C
